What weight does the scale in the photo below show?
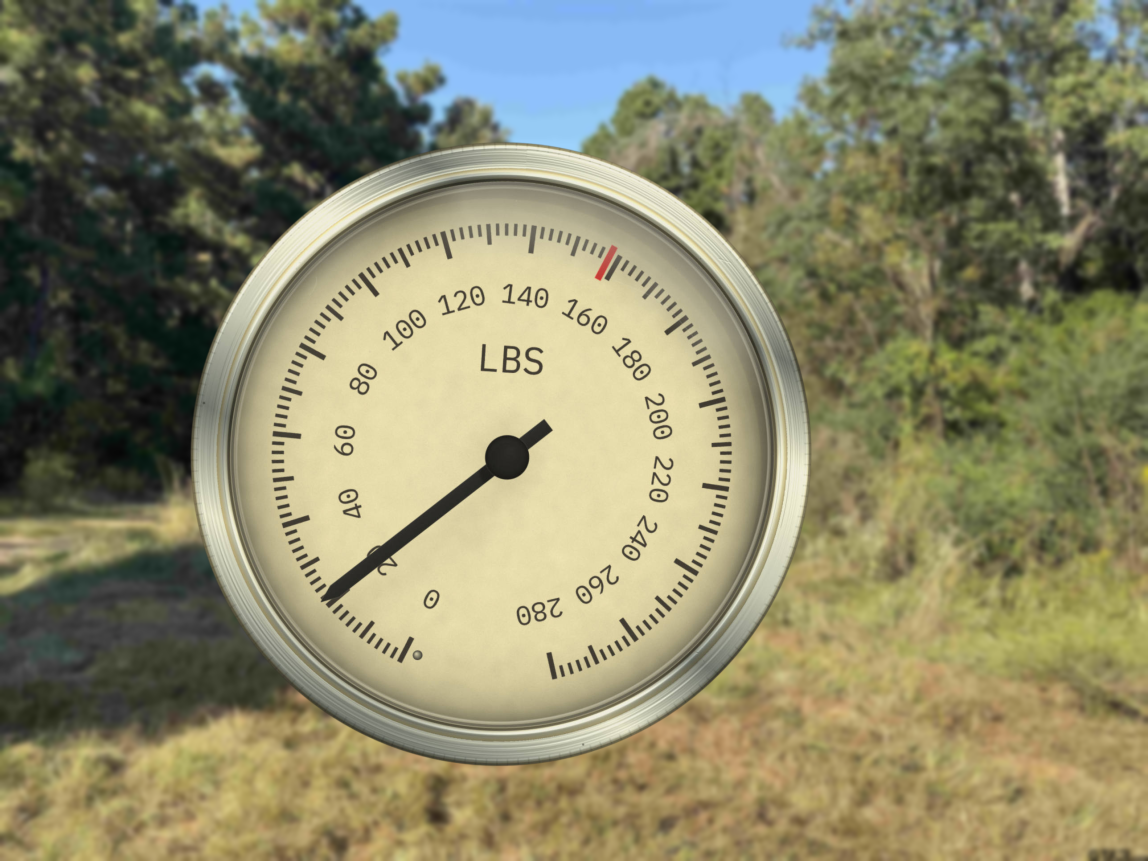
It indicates 22 lb
